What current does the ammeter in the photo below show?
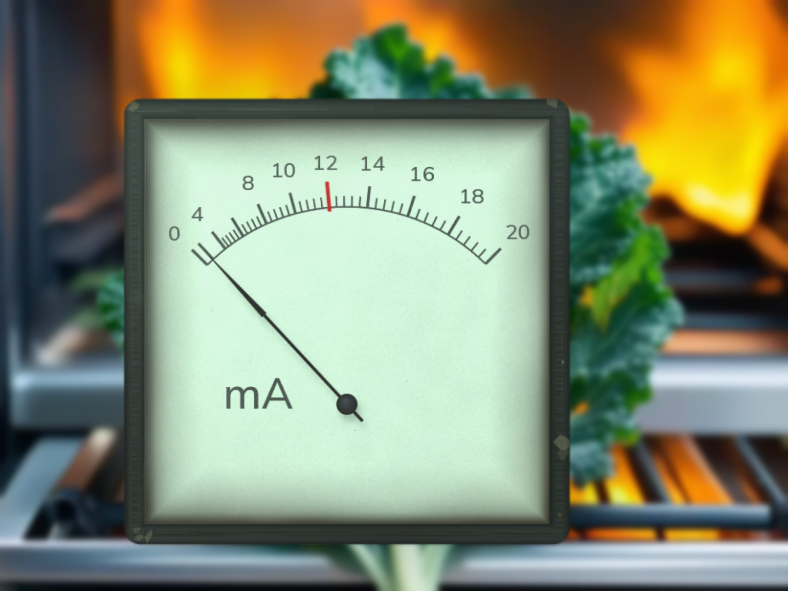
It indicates 2 mA
